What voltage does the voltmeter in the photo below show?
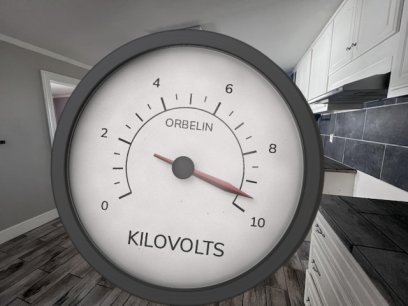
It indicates 9.5 kV
